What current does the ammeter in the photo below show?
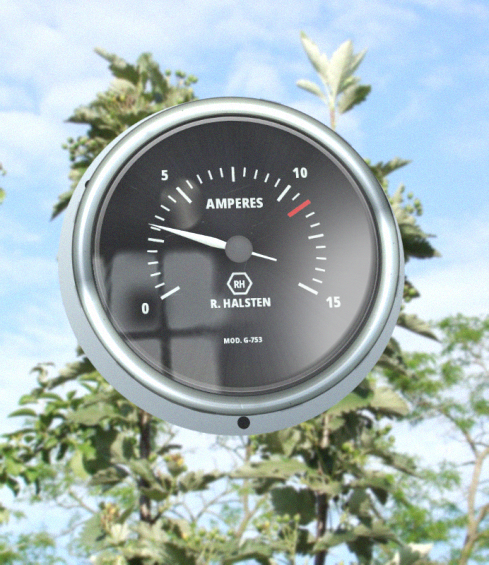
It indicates 3 A
